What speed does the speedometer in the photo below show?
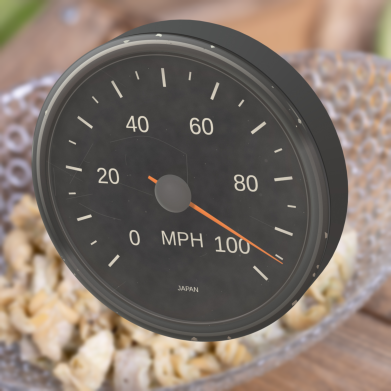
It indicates 95 mph
